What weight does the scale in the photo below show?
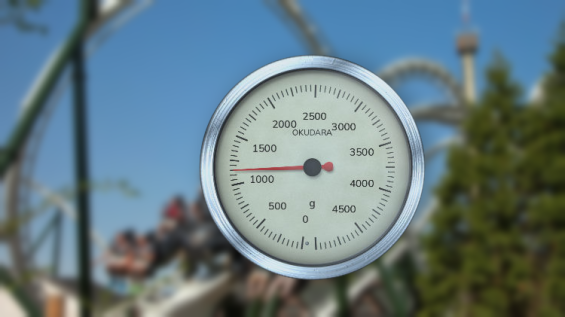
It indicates 1150 g
